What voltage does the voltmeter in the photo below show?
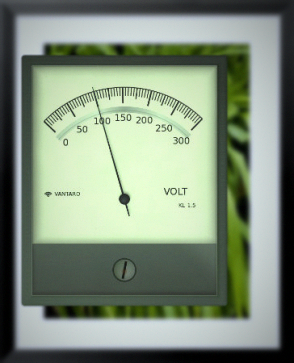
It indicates 100 V
